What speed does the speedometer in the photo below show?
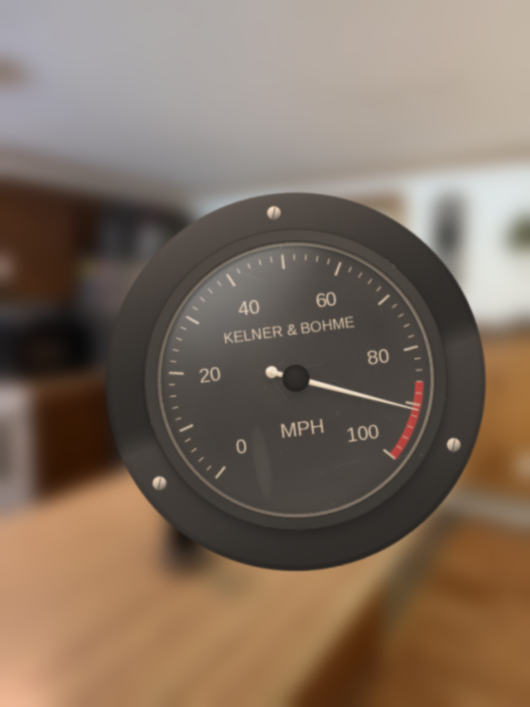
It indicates 91 mph
